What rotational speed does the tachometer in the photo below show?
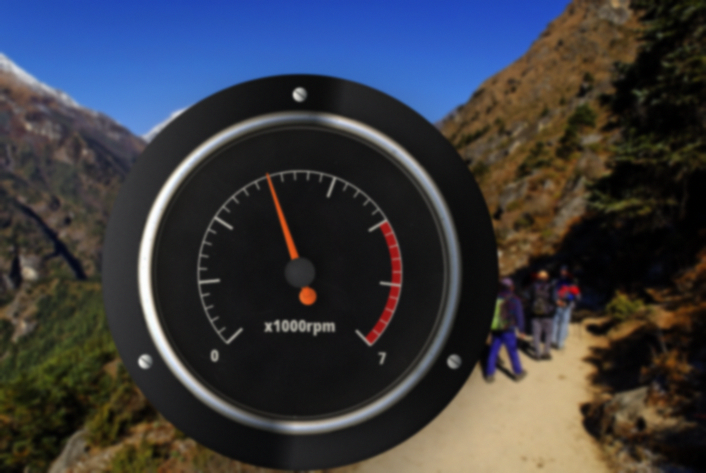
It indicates 3000 rpm
